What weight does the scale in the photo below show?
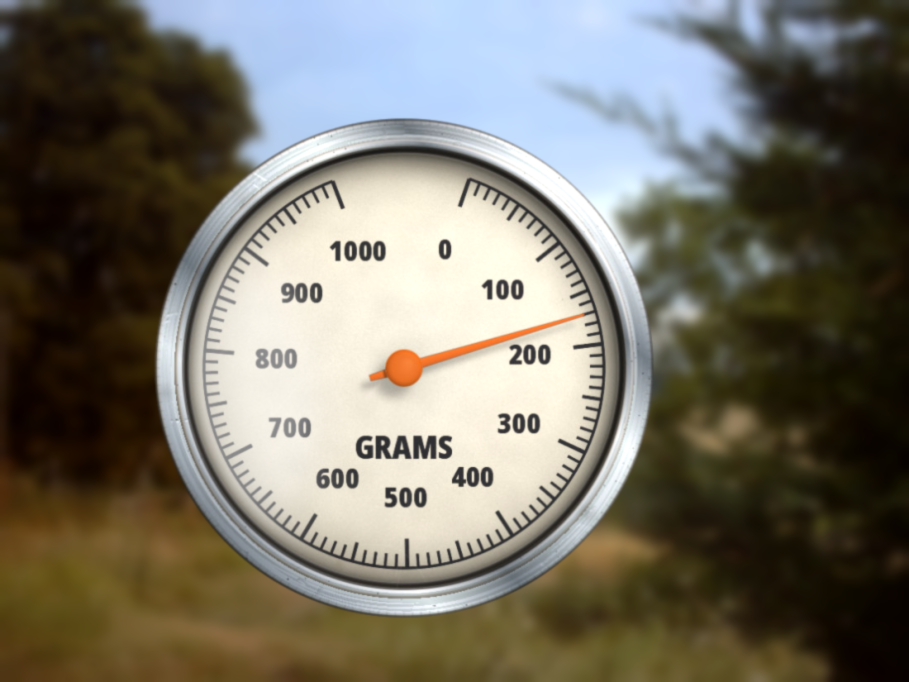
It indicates 170 g
